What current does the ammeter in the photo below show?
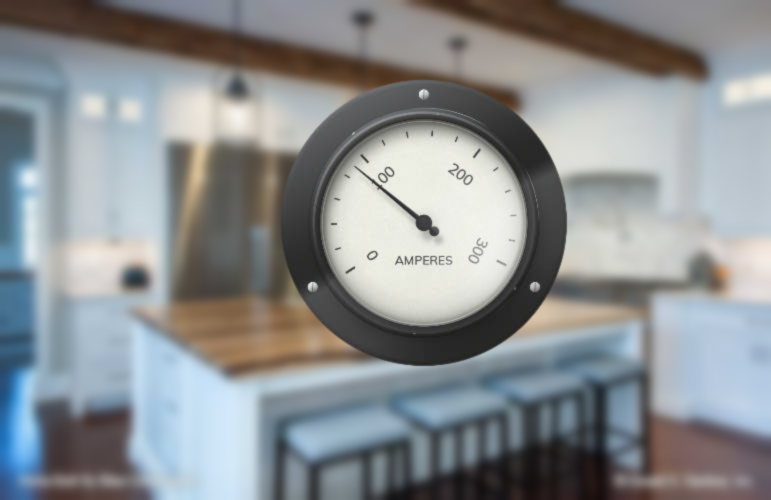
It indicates 90 A
